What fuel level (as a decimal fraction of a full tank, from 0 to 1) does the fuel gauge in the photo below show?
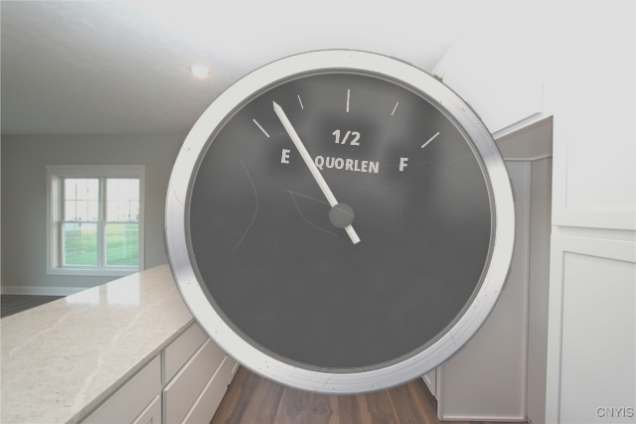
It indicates 0.125
